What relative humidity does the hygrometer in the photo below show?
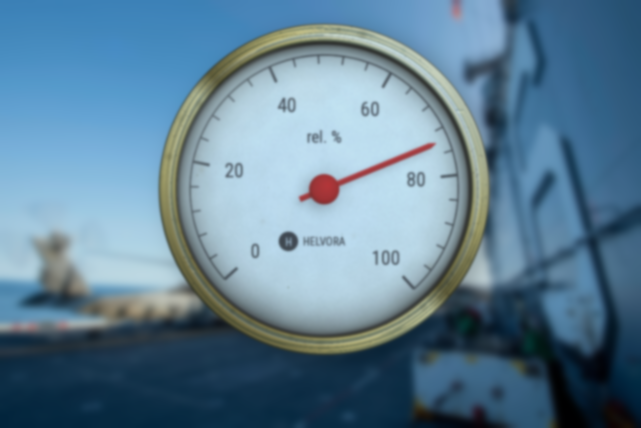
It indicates 74 %
